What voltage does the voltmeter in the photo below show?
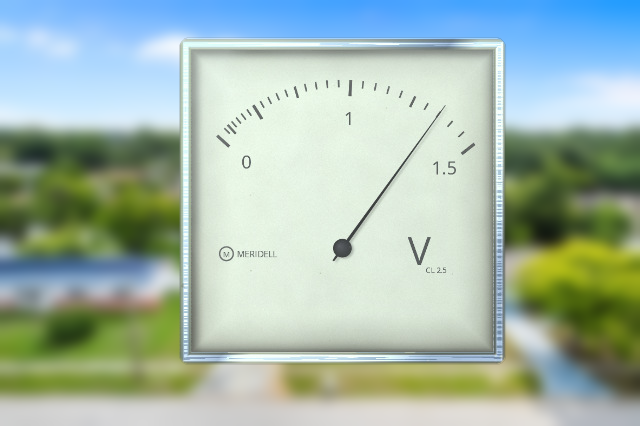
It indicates 1.35 V
